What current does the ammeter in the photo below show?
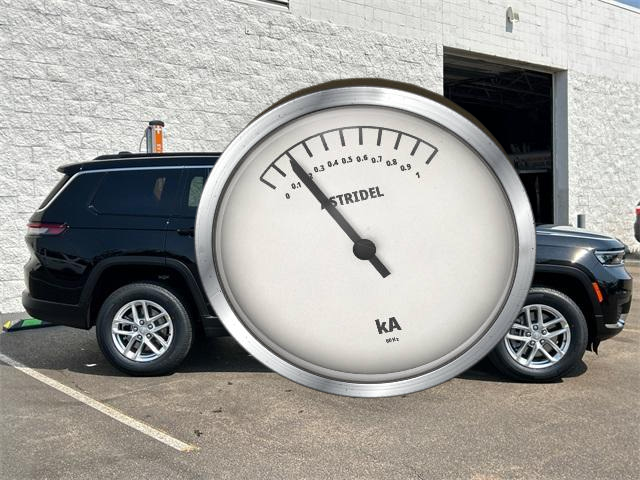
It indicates 0.2 kA
